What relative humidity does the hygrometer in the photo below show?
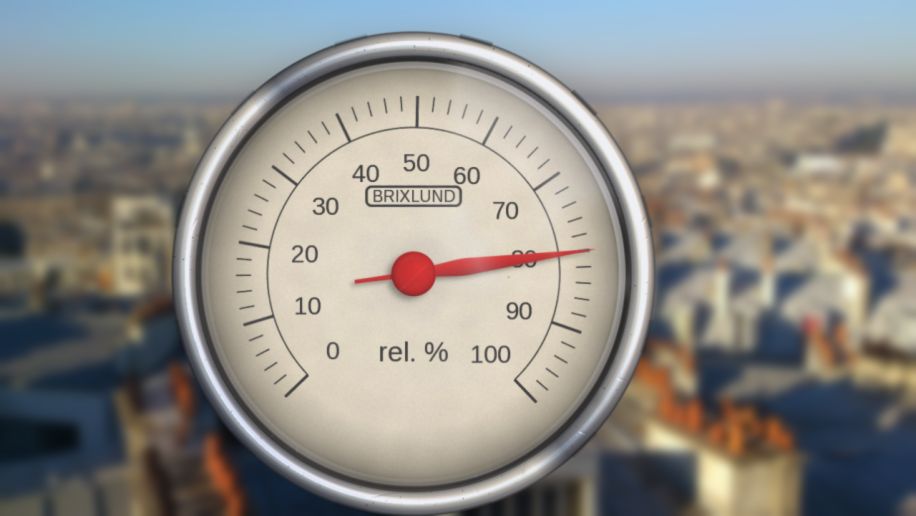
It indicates 80 %
